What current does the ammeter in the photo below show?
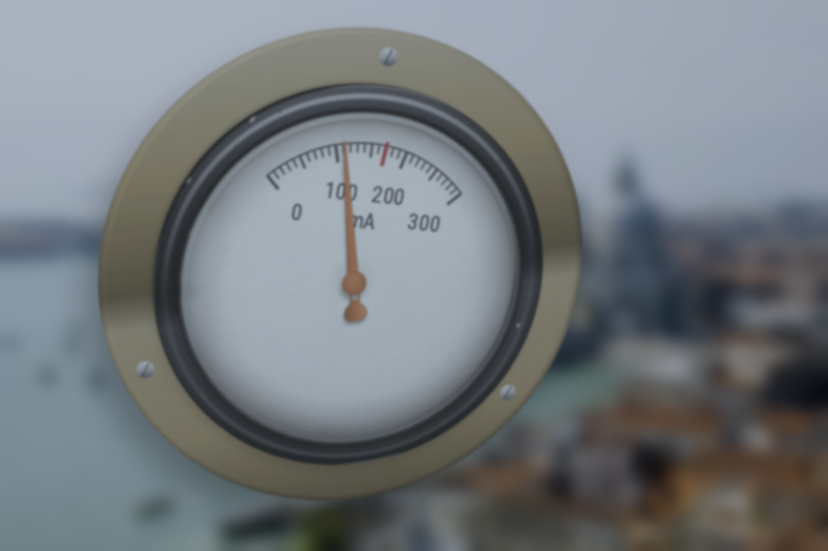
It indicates 110 mA
